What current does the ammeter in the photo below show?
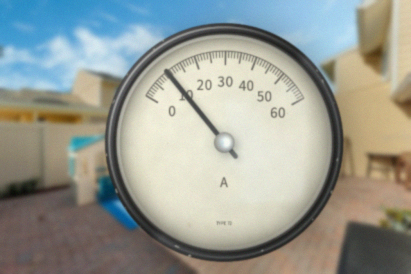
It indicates 10 A
